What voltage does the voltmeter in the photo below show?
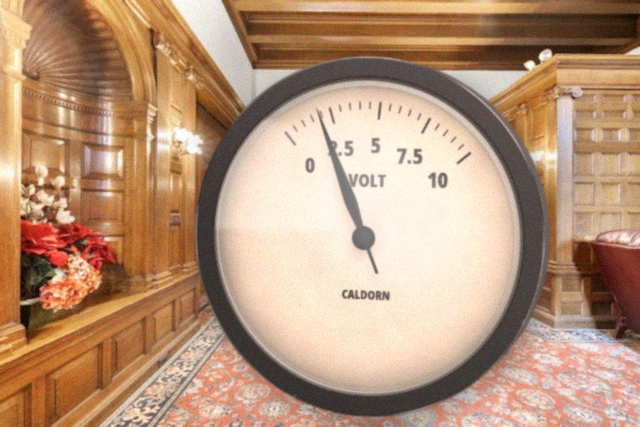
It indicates 2 V
